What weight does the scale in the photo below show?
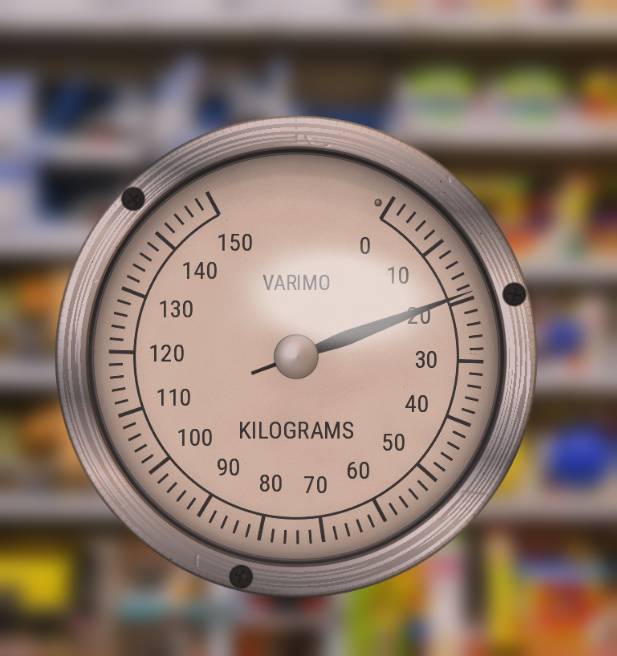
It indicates 19 kg
